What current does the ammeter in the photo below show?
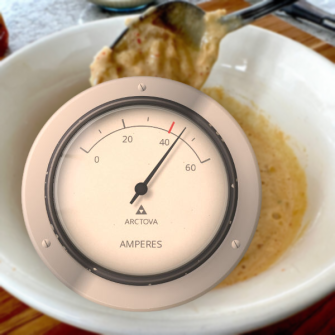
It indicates 45 A
